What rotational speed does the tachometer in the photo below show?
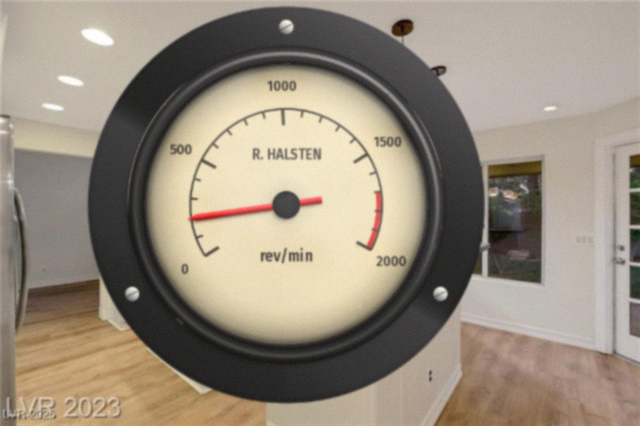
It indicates 200 rpm
